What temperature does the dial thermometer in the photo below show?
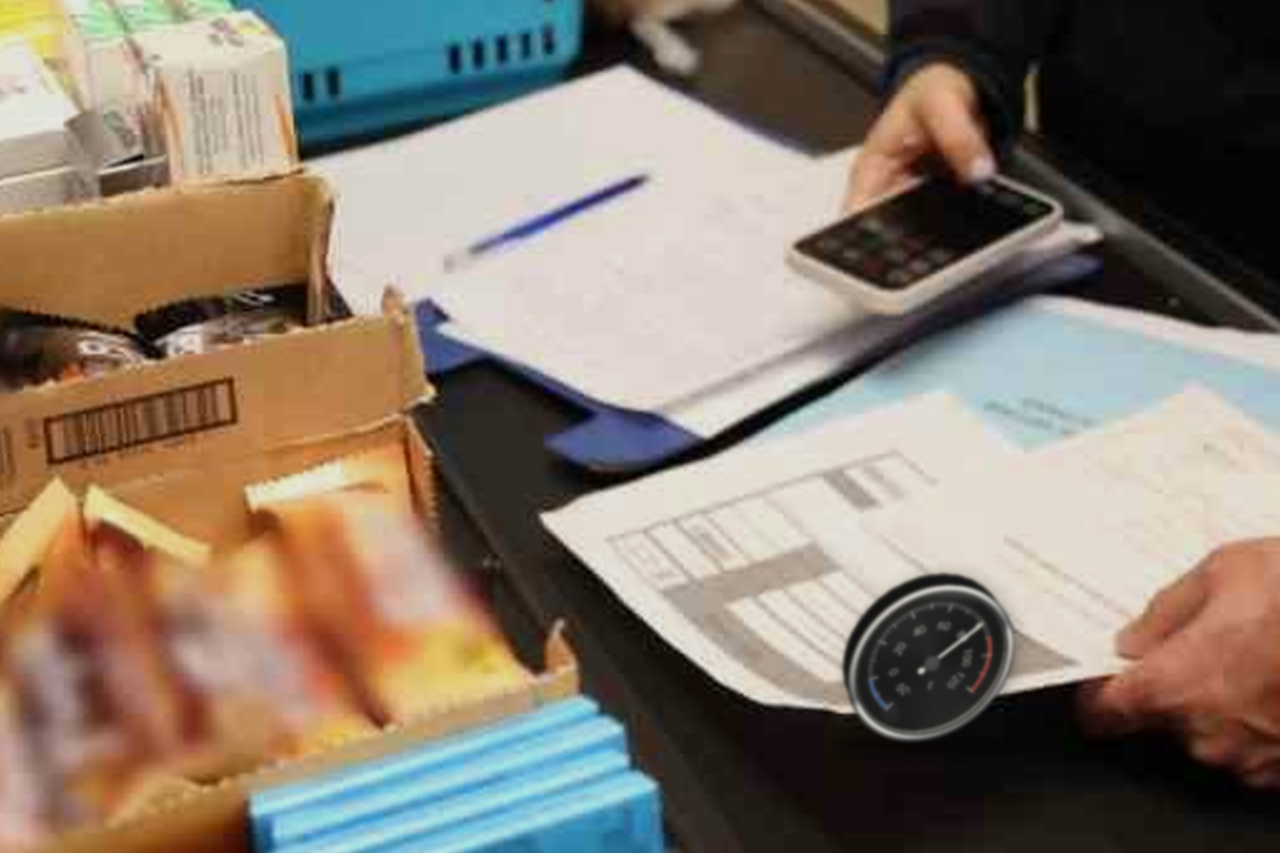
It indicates 80 °F
